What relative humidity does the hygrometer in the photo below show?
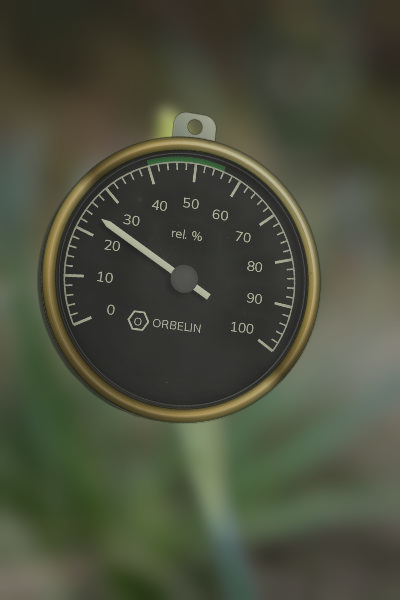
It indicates 24 %
